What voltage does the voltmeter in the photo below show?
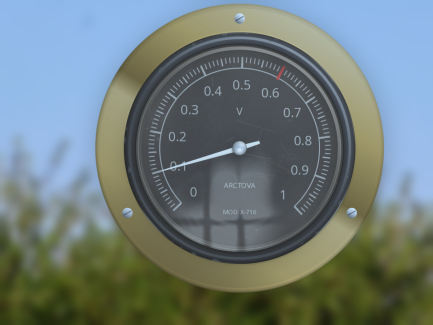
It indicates 0.1 V
